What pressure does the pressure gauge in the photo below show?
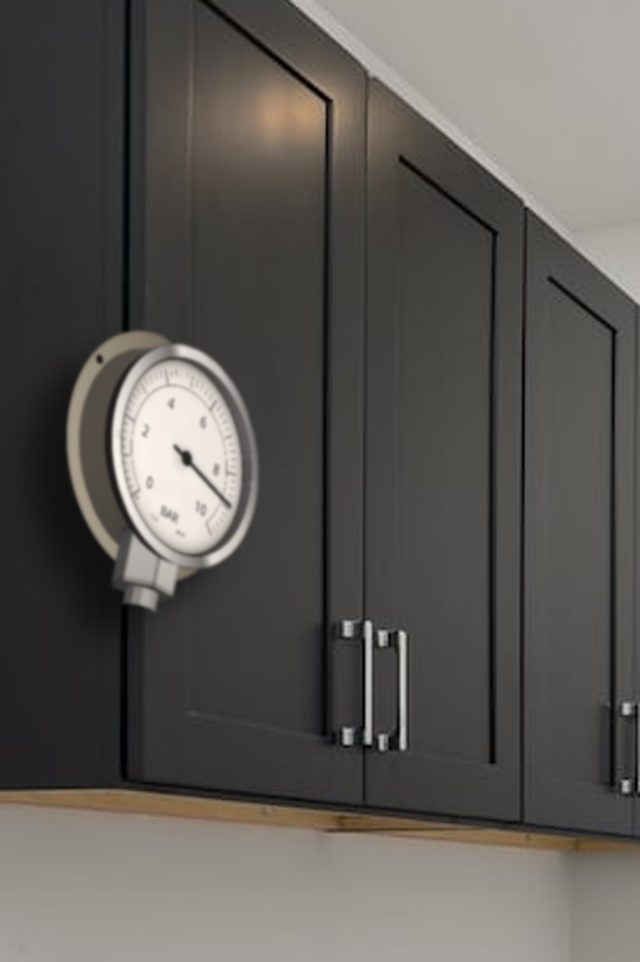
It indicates 9 bar
